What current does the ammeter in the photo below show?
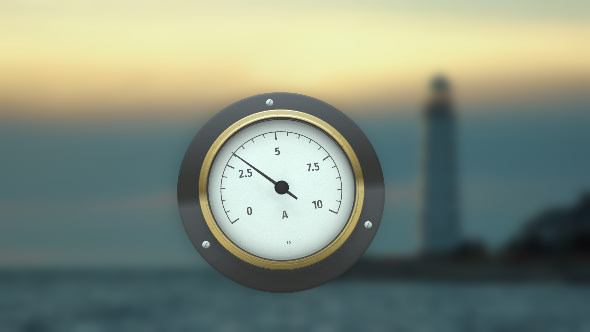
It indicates 3 A
